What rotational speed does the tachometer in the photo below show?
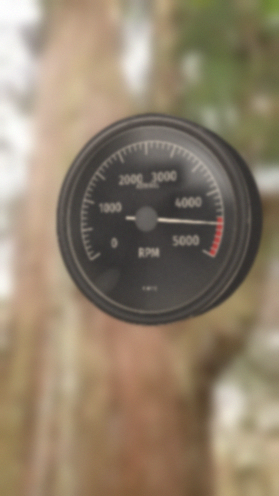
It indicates 4500 rpm
